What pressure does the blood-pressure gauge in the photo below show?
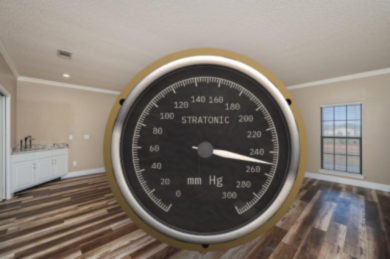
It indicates 250 mmHg
